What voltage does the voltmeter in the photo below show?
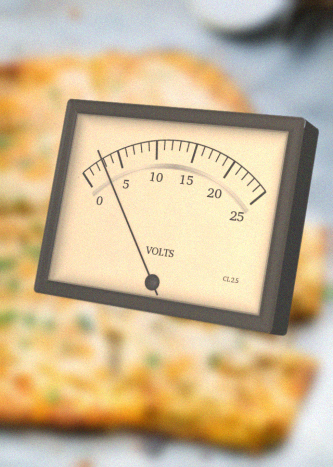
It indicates 3 V
